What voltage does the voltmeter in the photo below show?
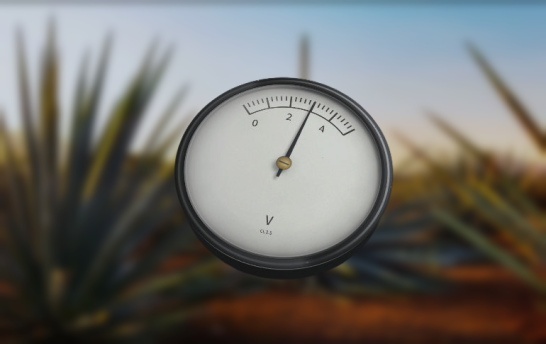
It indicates 3 V
